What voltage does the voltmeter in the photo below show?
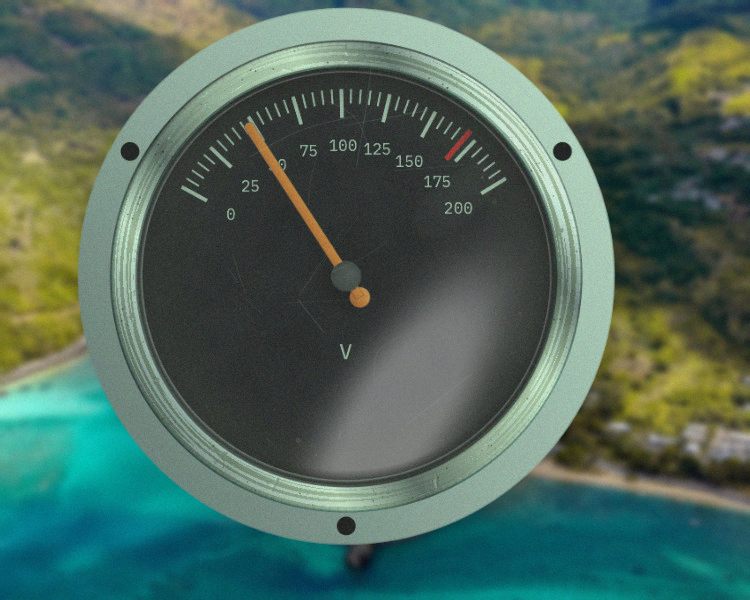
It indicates 47.5 V
